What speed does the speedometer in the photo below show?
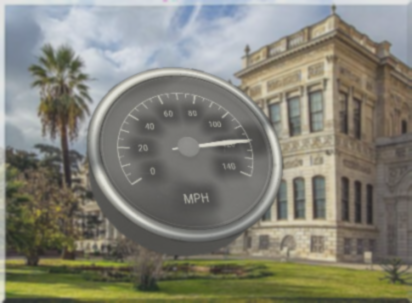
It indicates 120 mph
